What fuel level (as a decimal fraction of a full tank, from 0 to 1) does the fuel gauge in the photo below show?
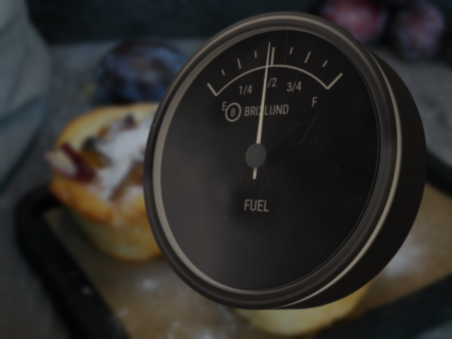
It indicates 0.5
